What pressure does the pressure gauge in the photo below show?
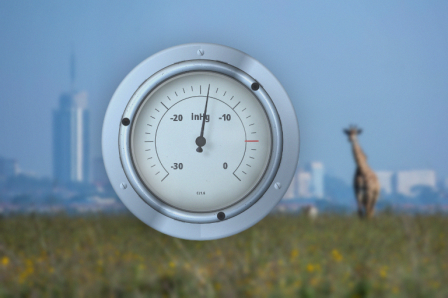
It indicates -14 inHg
